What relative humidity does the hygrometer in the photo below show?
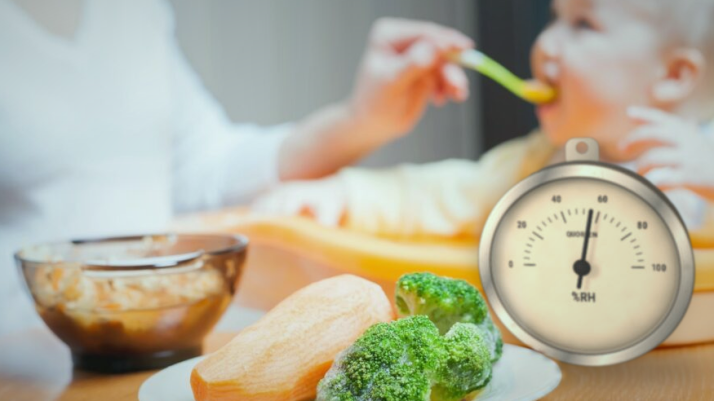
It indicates 56 %
